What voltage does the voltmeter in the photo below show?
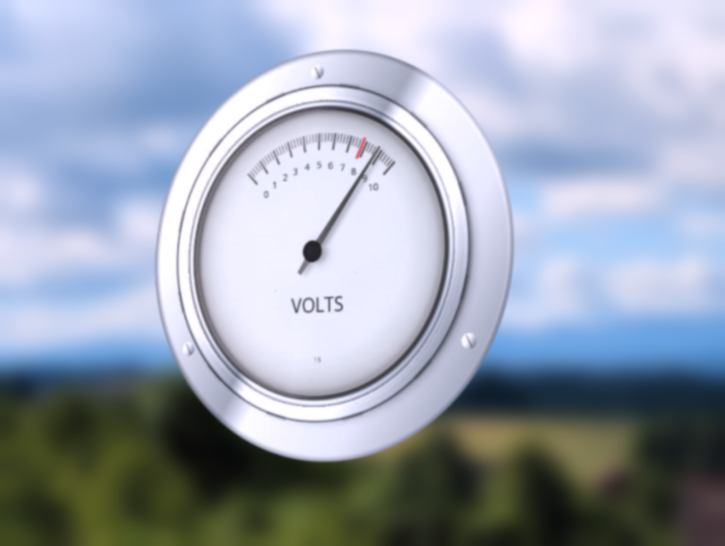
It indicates 9 V
